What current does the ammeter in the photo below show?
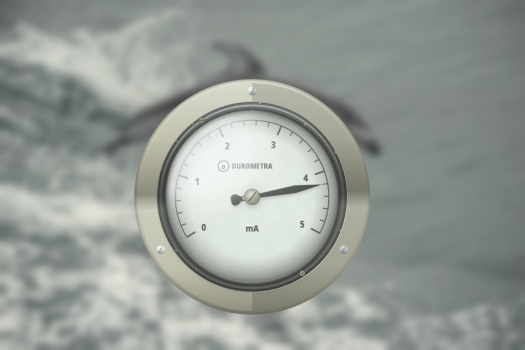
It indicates 4.2 mA
